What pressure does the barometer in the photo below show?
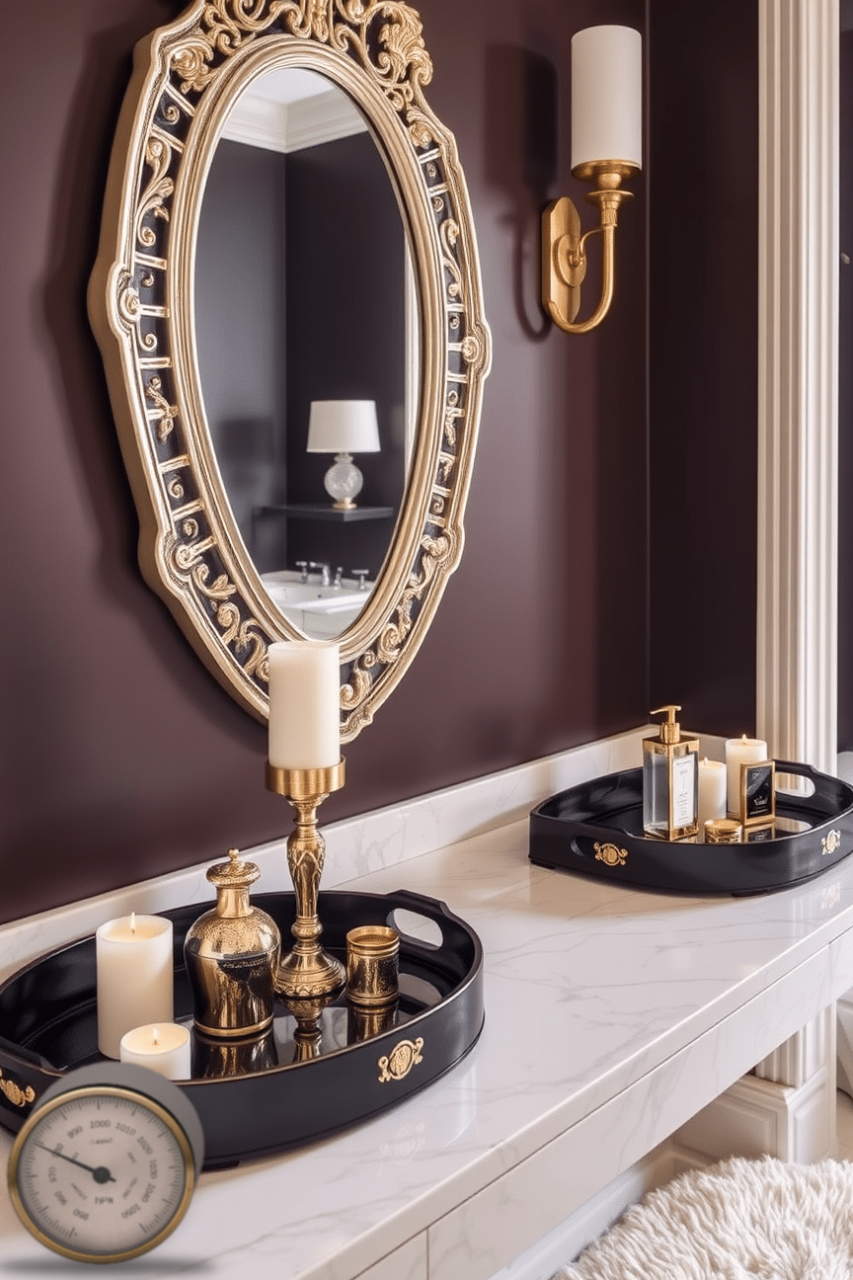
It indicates 980 hPa
